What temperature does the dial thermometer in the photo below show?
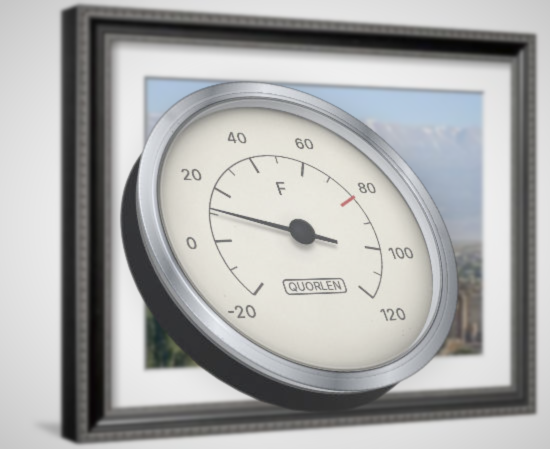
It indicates 10 °F
